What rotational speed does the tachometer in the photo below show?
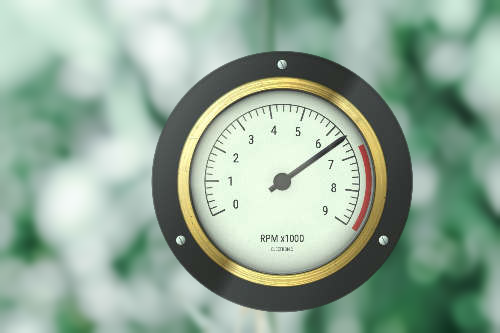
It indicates 6400 rpm
